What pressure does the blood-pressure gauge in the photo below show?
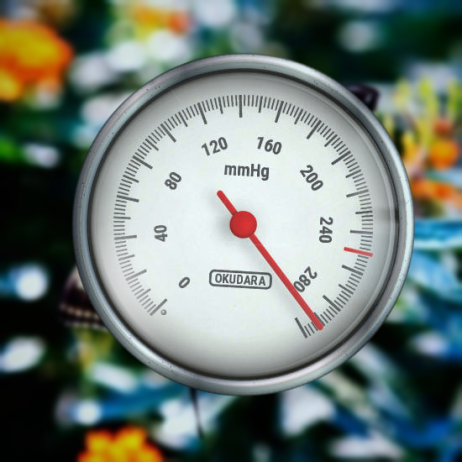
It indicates 292 mmHg
